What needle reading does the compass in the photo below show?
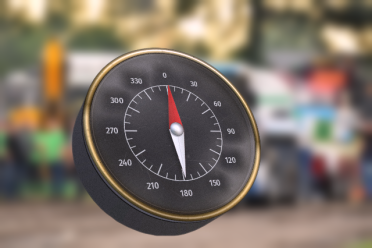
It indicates 0 °
